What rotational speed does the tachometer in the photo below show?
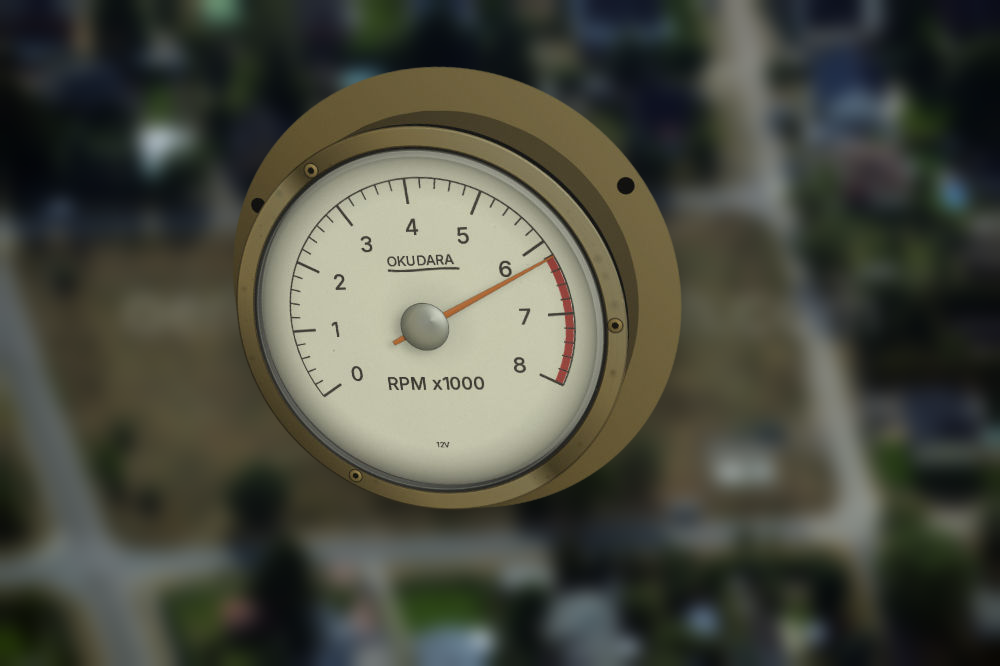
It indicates 6200 rpm
